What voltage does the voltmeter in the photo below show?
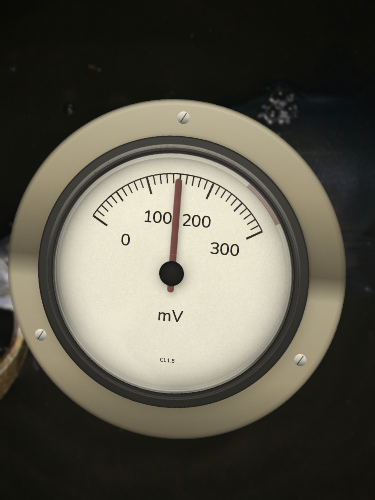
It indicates 150 mV
